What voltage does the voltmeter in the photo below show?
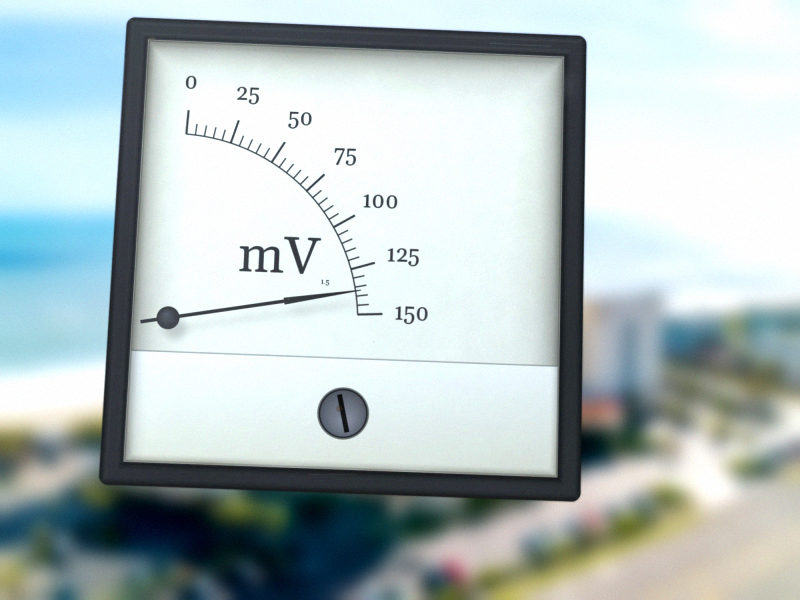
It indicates 137.5 mV
